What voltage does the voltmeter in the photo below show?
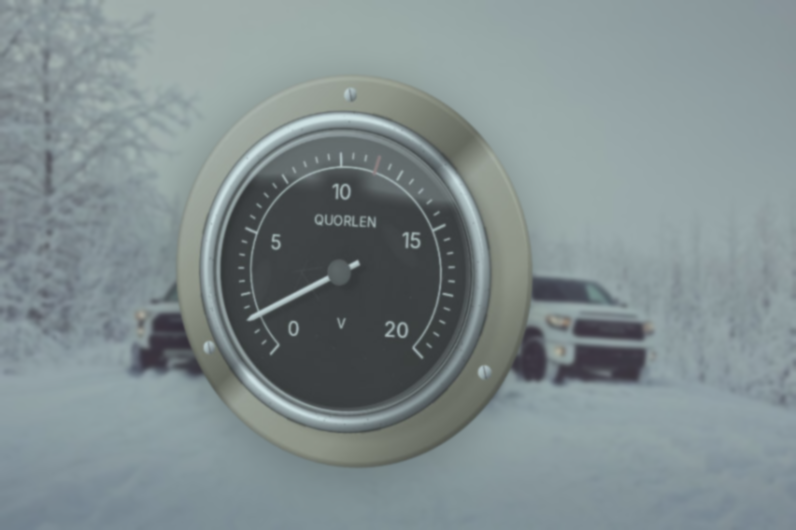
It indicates 1.5 V
